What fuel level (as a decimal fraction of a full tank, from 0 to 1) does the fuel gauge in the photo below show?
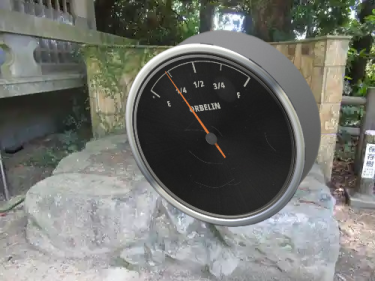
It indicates 0.25
